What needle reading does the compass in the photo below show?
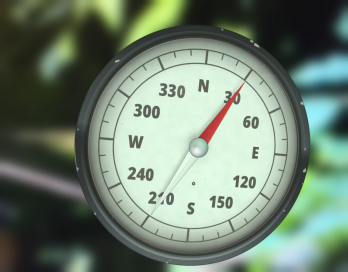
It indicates 30 °
